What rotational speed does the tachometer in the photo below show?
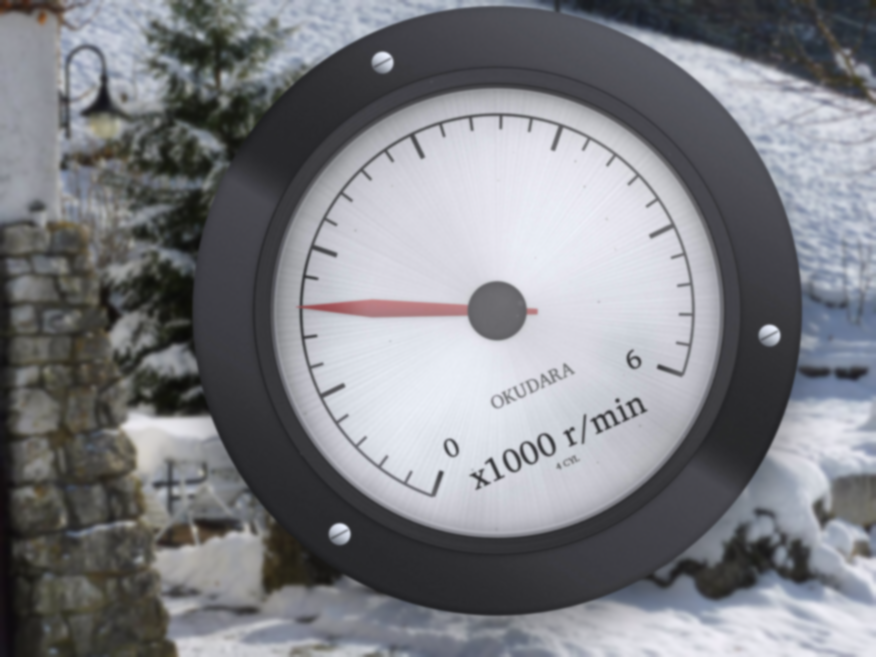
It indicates 1600 rpm
